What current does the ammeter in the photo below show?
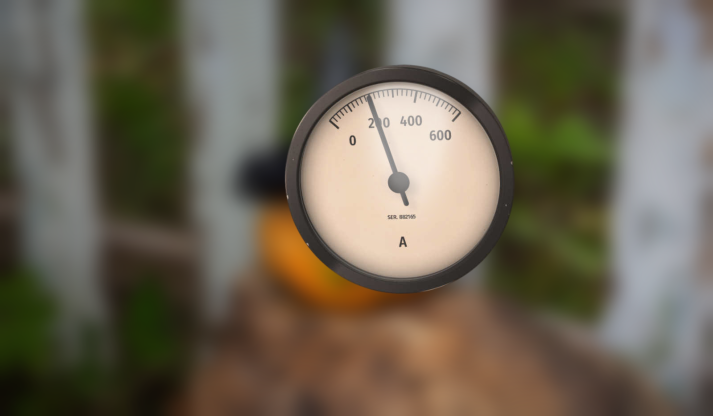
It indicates 200 A
